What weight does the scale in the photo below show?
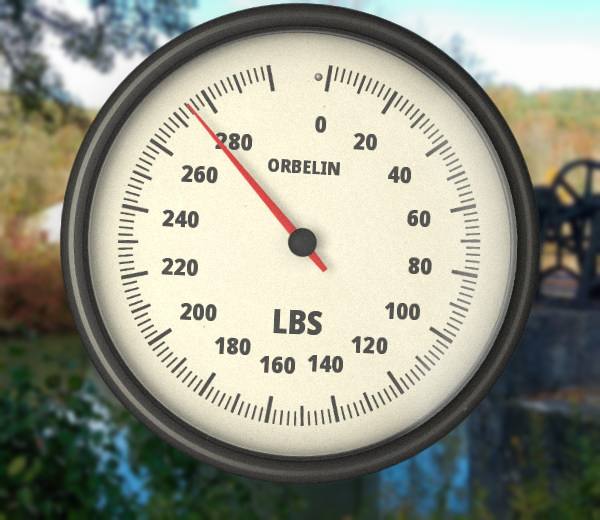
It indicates 274 lb
